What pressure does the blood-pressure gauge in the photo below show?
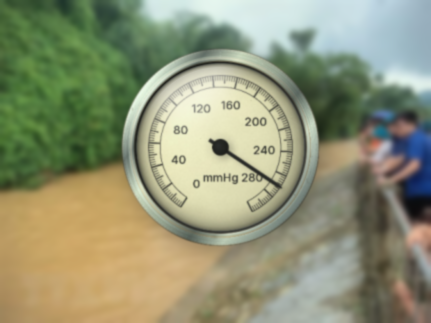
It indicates 270 mmHg
